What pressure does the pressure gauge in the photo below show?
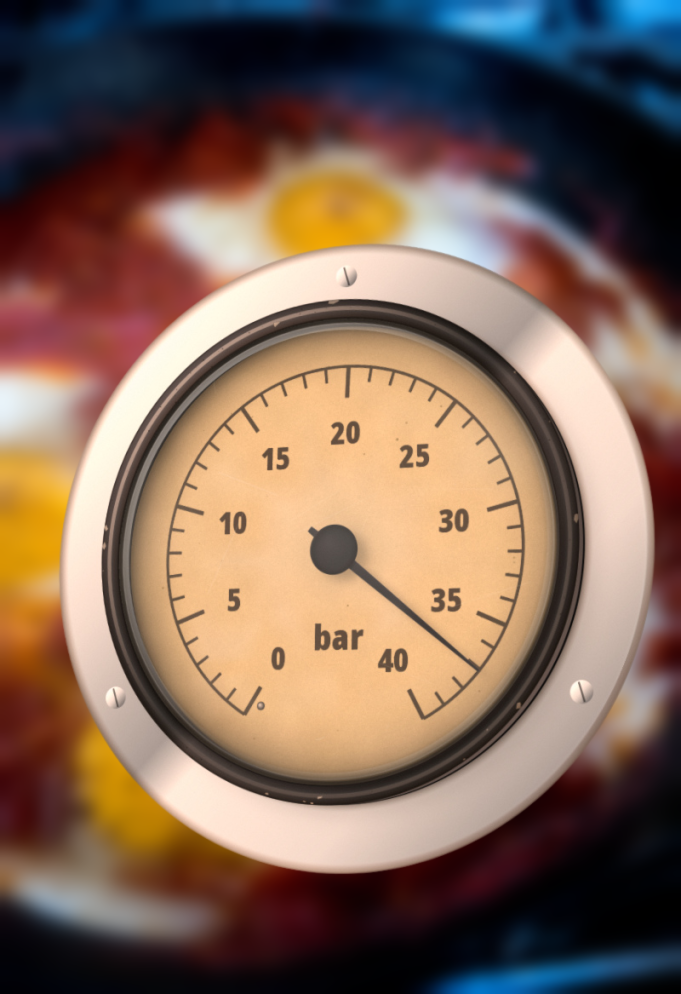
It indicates 37 bar
